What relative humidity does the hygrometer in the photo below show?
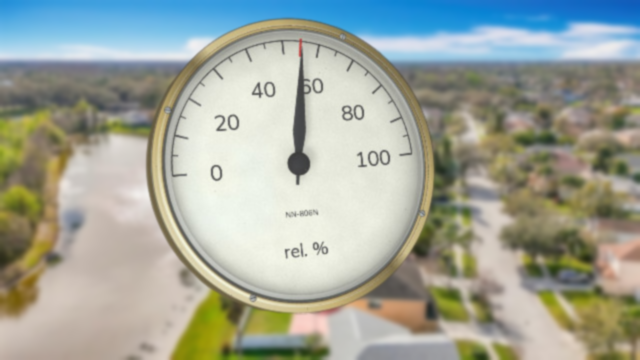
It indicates 55 %
